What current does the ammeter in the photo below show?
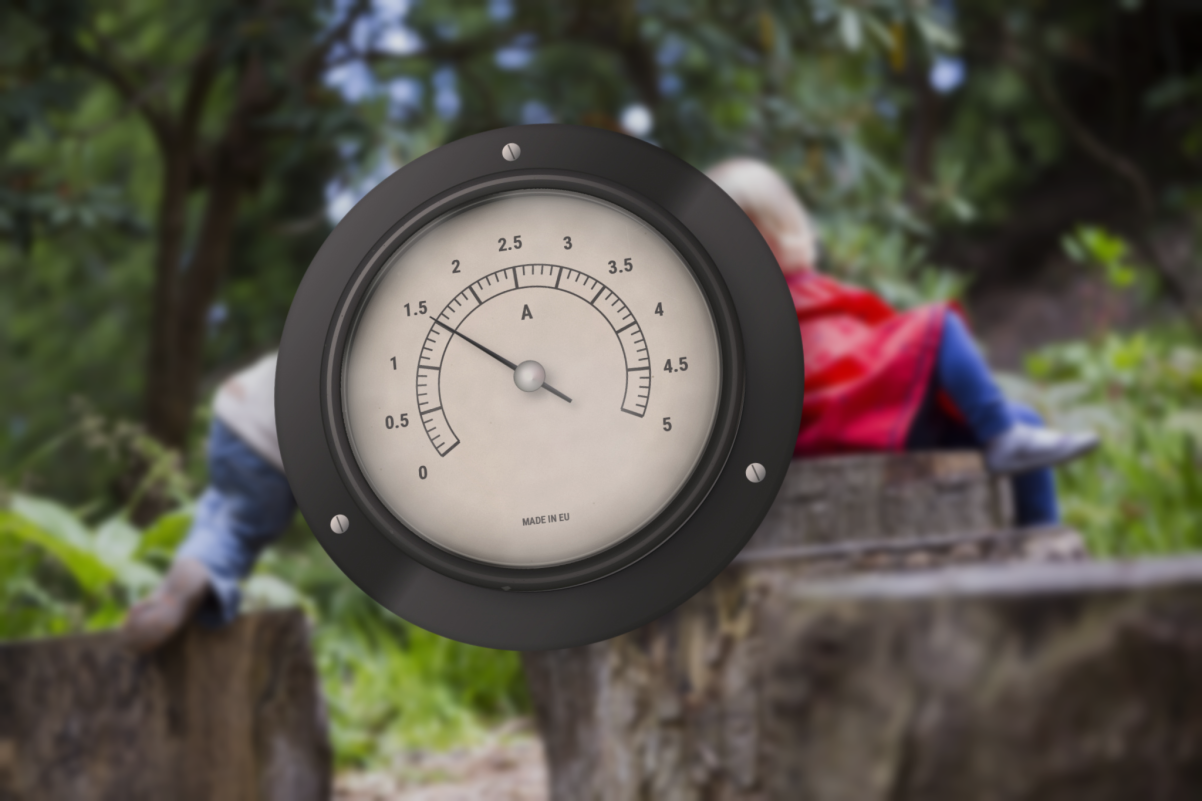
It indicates 1.5 A
